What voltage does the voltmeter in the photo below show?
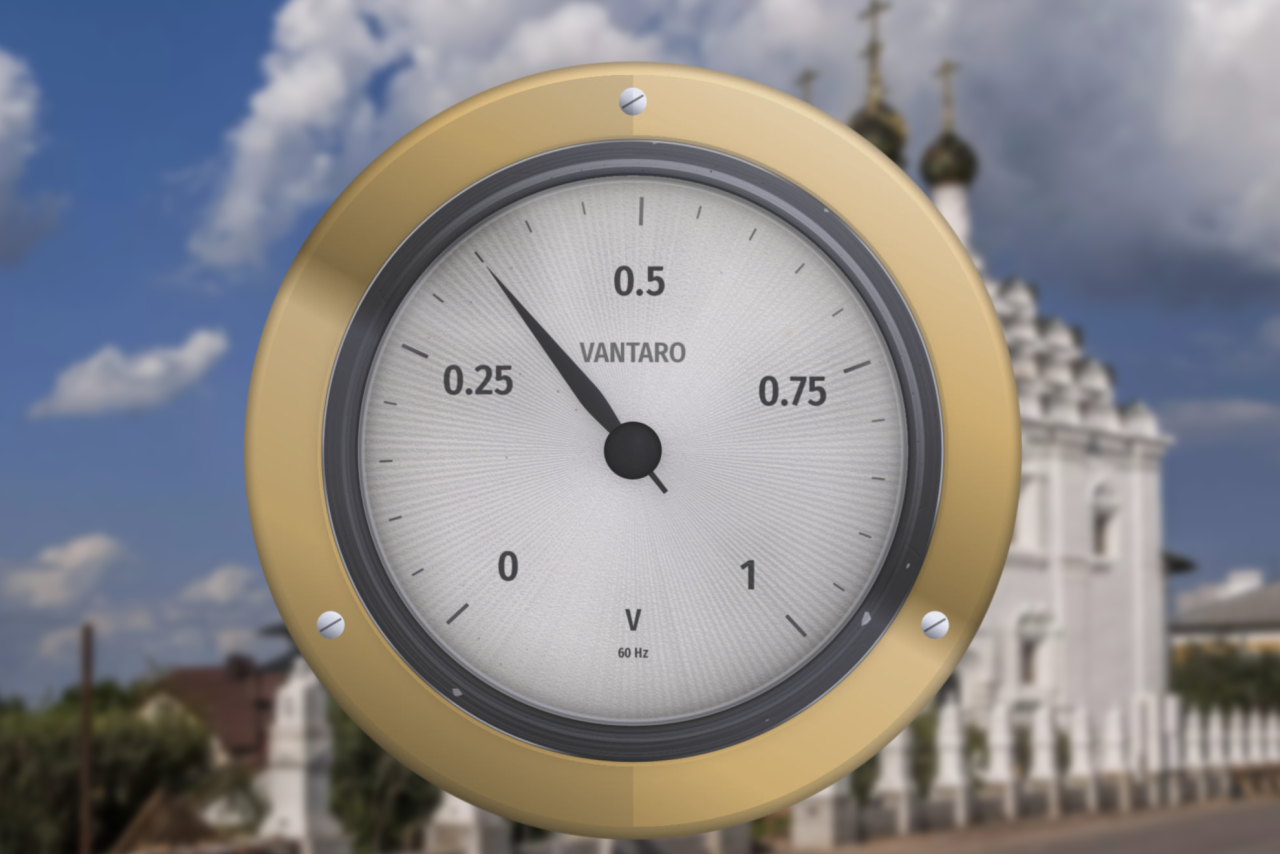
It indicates 0.35 V
